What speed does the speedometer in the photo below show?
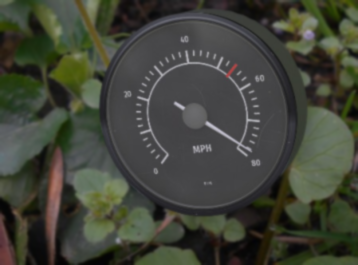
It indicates 78 mph
